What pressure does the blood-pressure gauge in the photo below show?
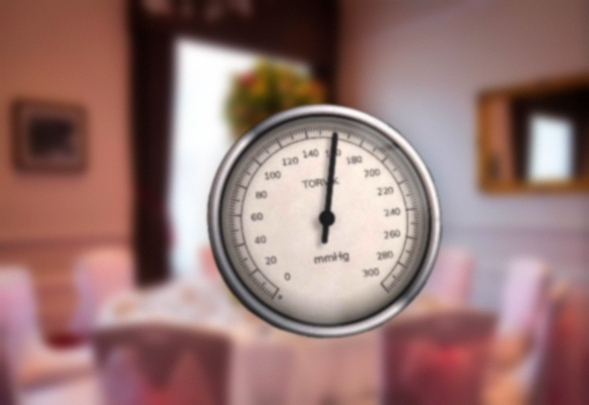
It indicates 160 mmHg
